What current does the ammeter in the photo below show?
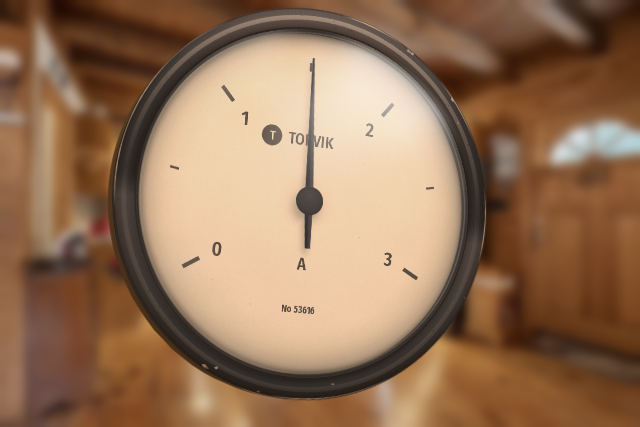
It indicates 1.5 A
